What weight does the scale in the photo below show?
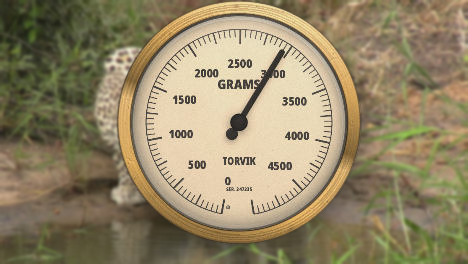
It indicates 2950 g
